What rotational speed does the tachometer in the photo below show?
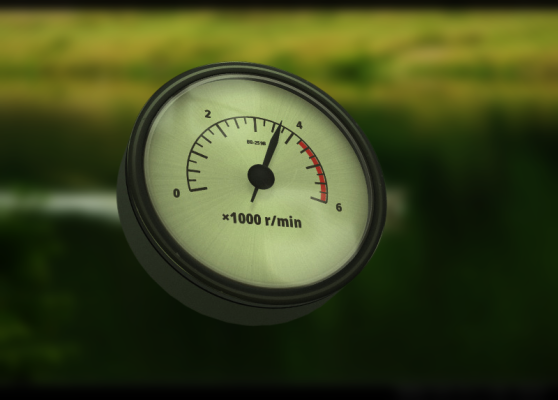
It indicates 3625 rpm
